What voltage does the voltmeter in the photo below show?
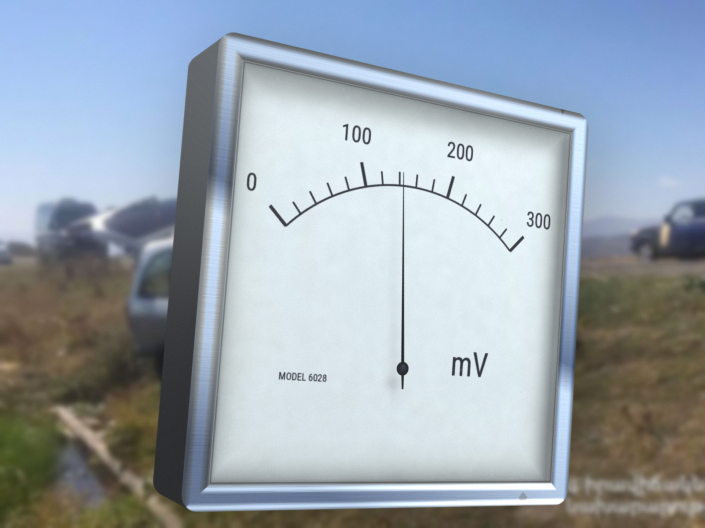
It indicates 140 mV
